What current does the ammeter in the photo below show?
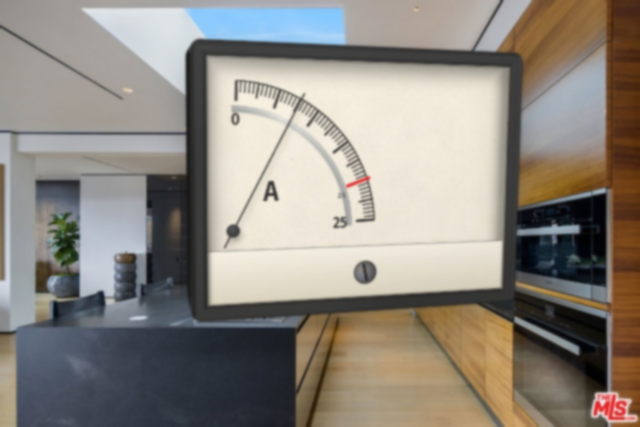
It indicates 7.5 A
